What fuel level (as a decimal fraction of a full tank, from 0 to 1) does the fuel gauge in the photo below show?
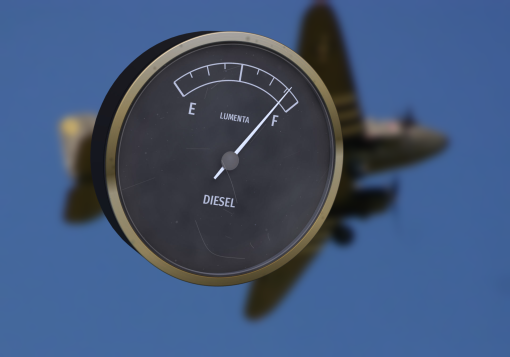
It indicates 0.875
